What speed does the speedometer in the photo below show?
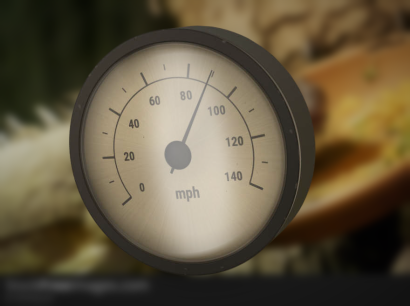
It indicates 90 mph
